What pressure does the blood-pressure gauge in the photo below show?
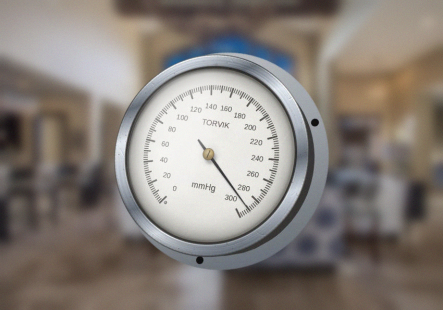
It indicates 290 mmHg
